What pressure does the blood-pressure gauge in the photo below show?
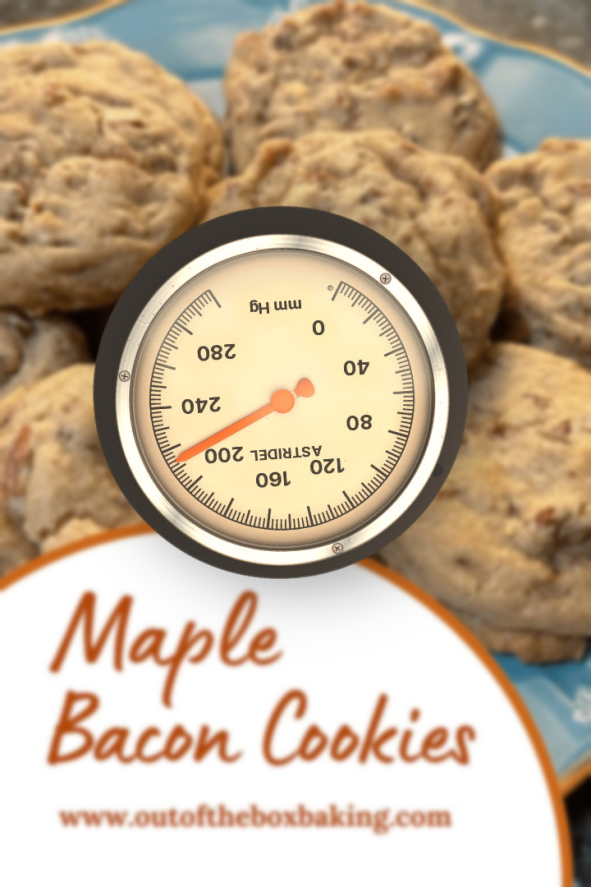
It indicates 214 mmHg
